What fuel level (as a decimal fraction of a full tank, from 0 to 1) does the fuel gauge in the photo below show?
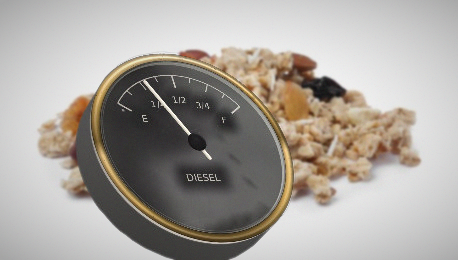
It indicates 0.25
